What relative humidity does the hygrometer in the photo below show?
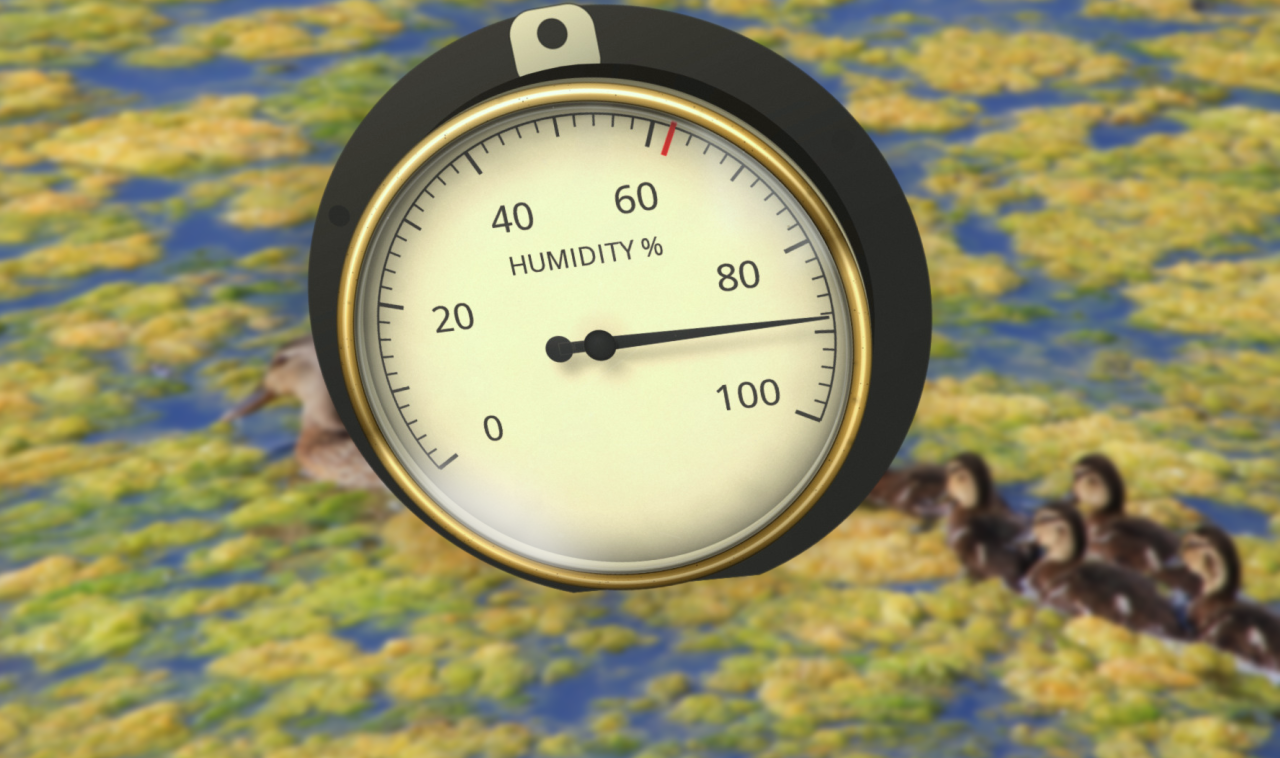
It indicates 88 %
